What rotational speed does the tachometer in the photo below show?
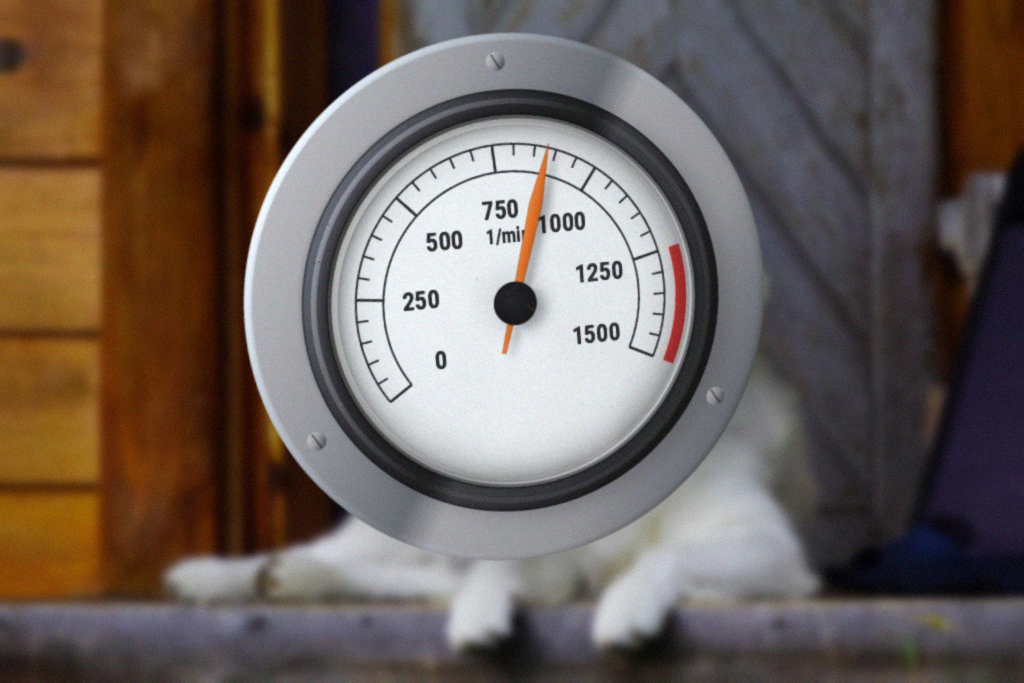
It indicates 875 rpm
